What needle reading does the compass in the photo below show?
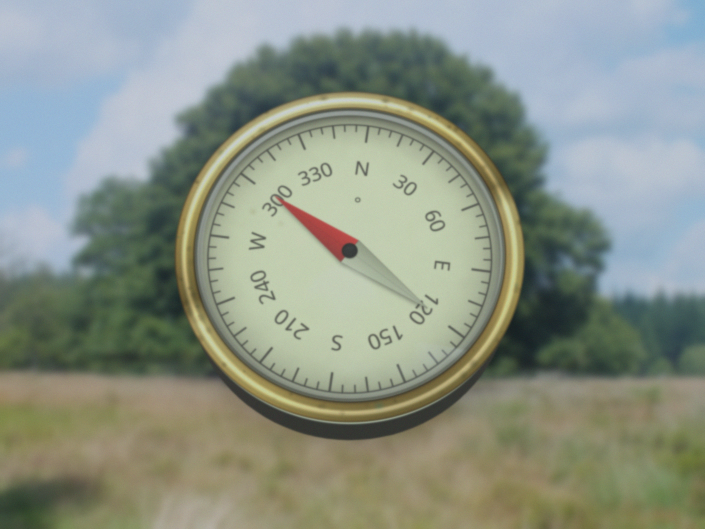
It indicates 300 °
